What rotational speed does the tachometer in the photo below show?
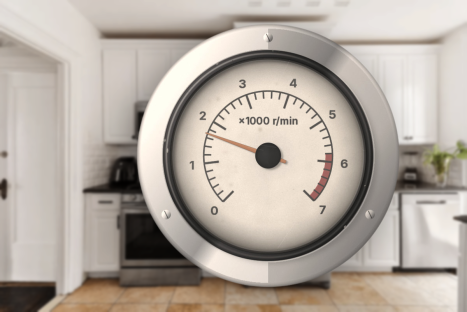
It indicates 1700 rpm
